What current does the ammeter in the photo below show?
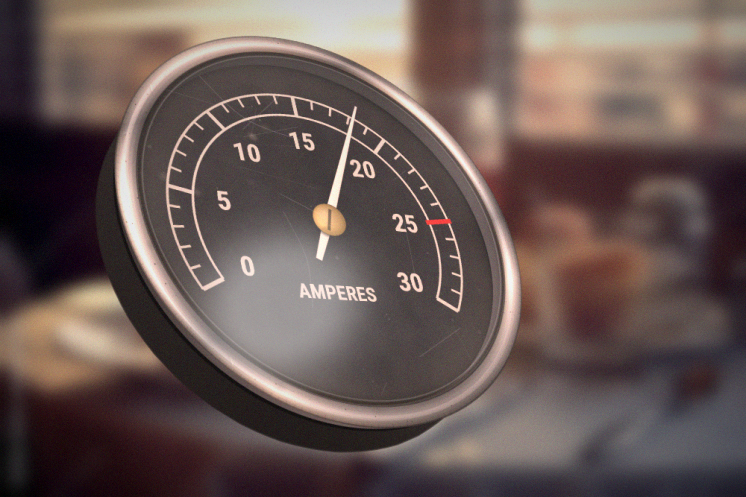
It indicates 18 A
